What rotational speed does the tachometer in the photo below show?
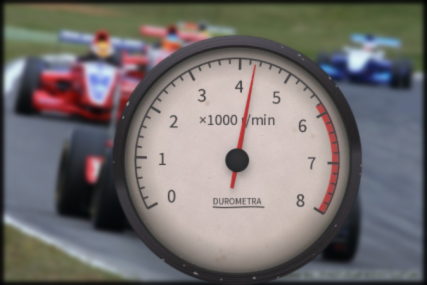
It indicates 4300 rpm
